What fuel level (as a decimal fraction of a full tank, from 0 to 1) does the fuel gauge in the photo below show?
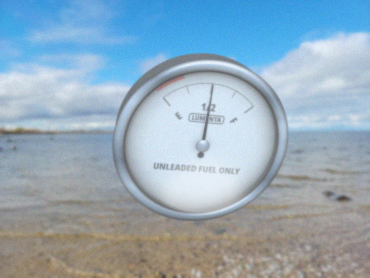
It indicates 0.5
